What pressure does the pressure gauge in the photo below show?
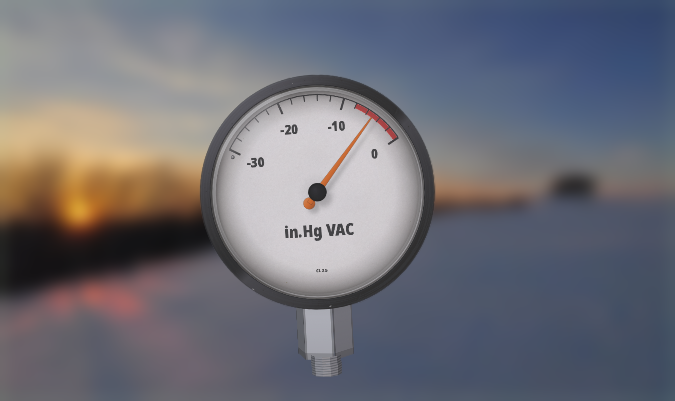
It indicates -5 inHg
